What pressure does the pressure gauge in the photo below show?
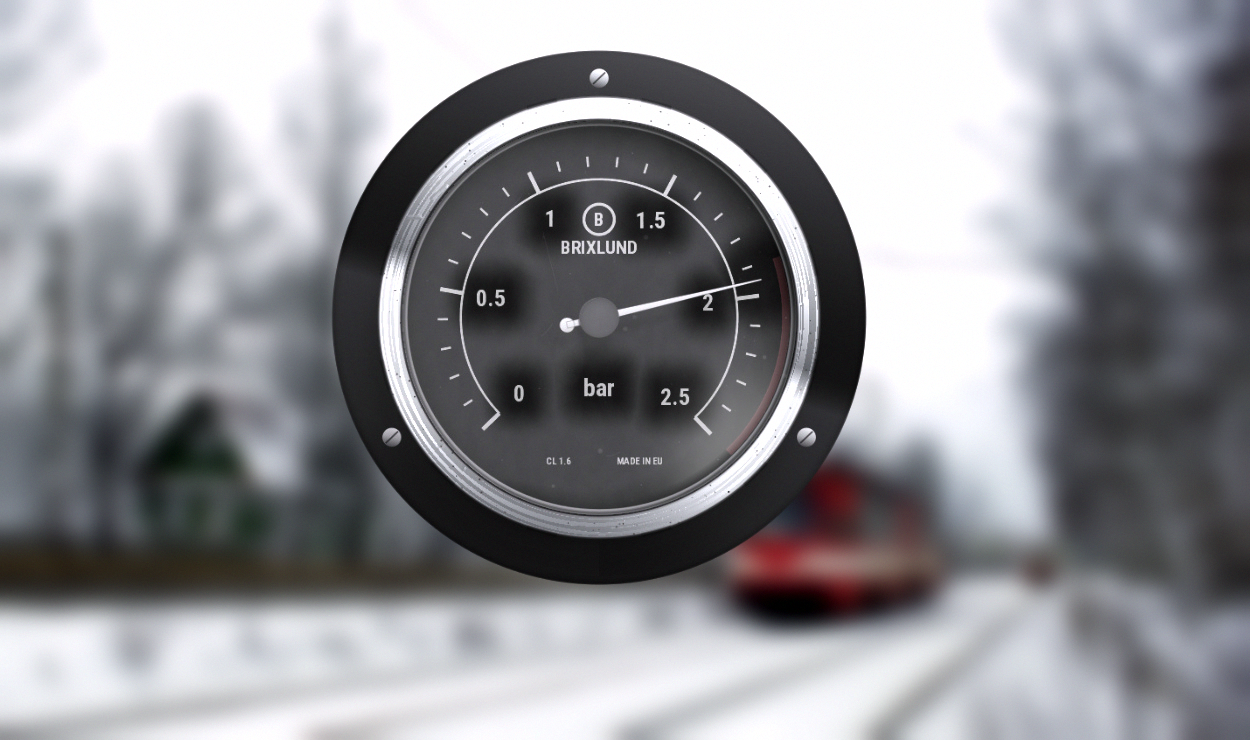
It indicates 1.95 bar
